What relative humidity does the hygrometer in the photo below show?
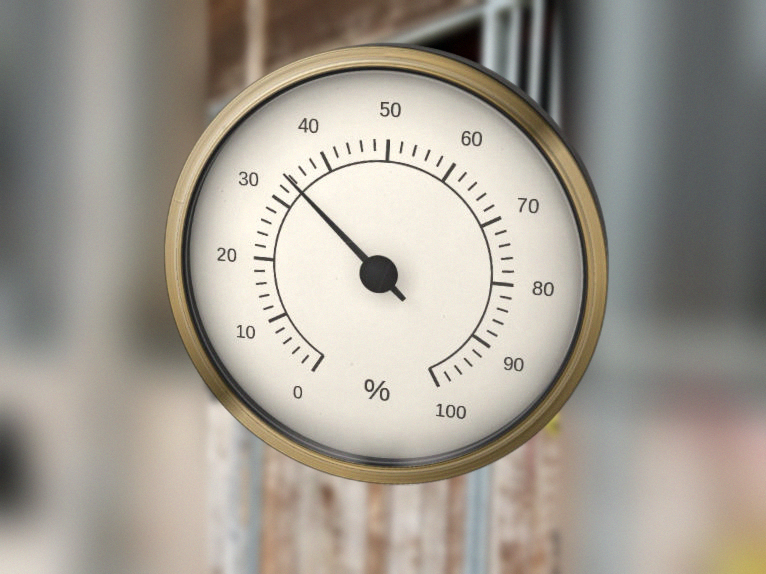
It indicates 34 %
